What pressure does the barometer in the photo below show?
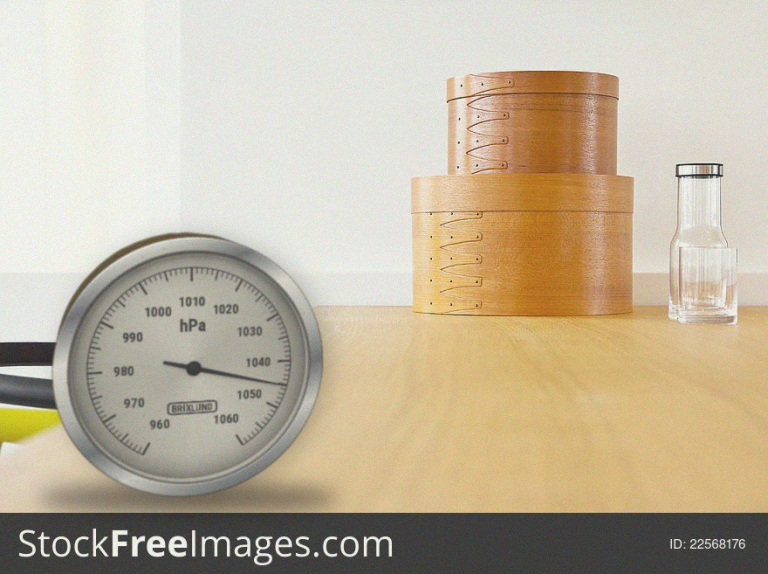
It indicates 1045 hPa
